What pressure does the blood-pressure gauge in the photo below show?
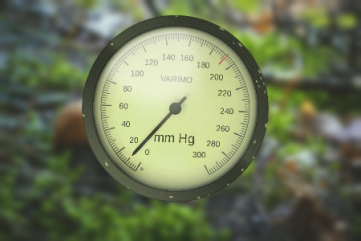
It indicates 10 mmHg
